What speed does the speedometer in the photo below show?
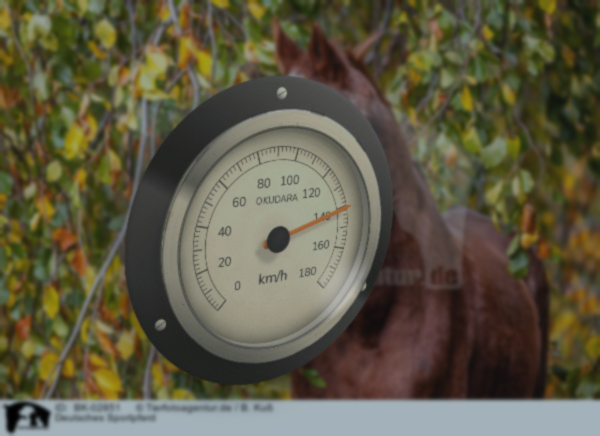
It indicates 140 km/h
